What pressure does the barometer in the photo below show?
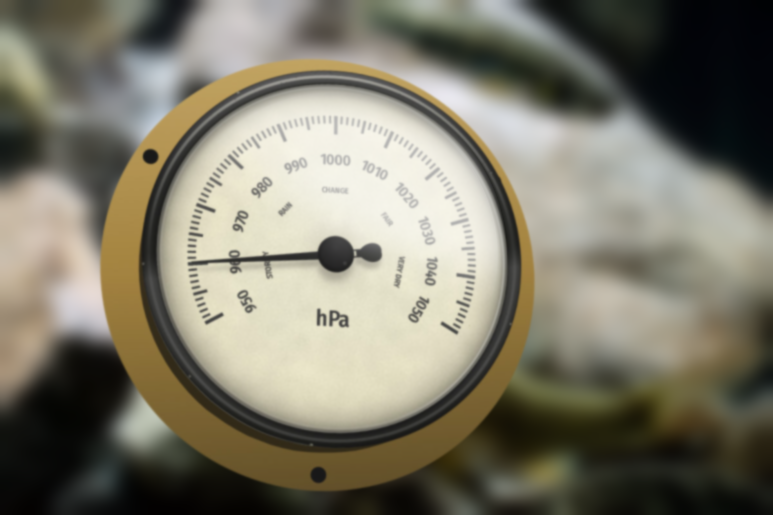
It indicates 960 hPa
